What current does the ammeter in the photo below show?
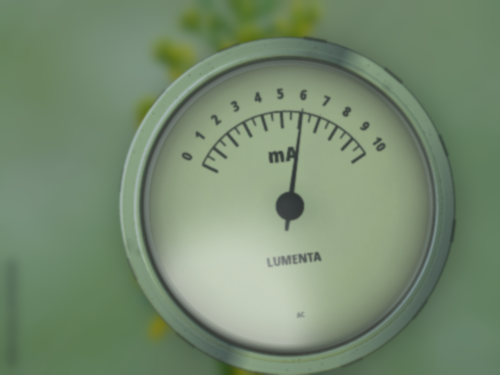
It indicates 6 mA
